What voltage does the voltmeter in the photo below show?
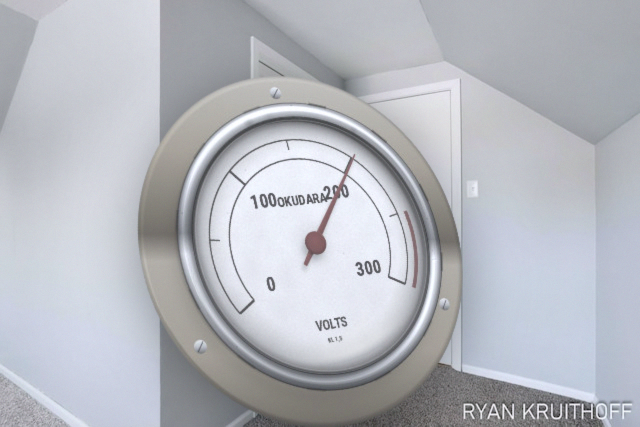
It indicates 200 V
